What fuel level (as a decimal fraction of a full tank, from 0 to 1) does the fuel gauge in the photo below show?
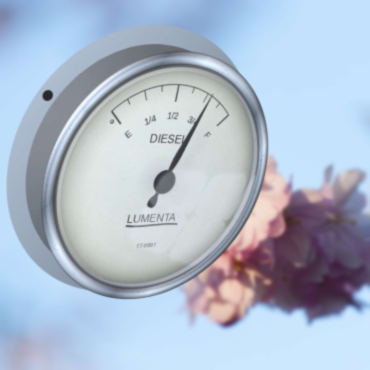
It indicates 0.75
